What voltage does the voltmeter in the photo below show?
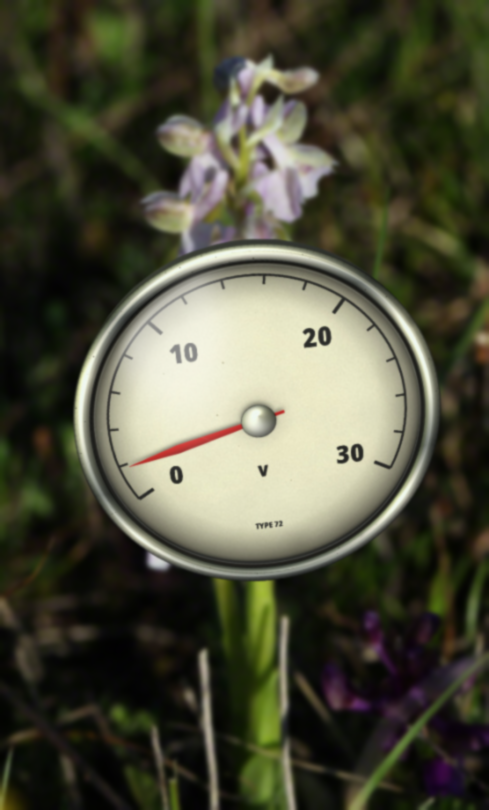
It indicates 2 V
